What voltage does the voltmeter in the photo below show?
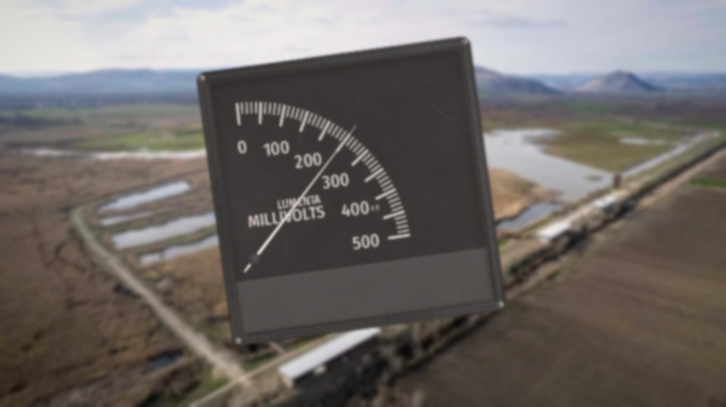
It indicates 250 mV
